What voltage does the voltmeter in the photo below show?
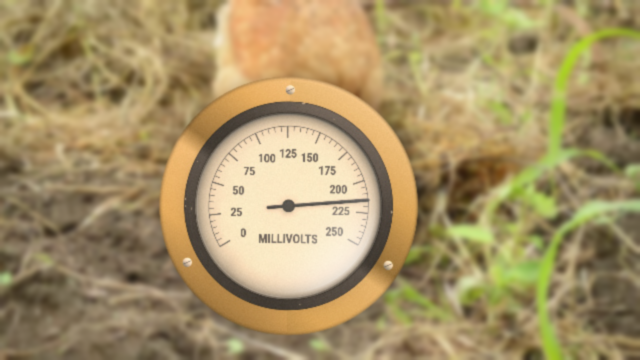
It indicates 215 mV
